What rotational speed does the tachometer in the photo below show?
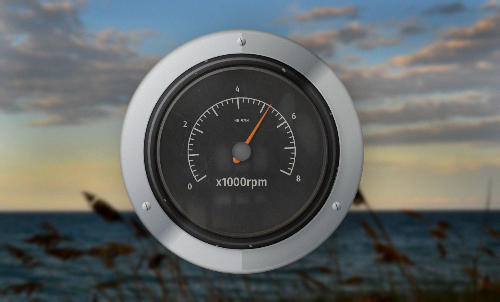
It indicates 5200 rpm
